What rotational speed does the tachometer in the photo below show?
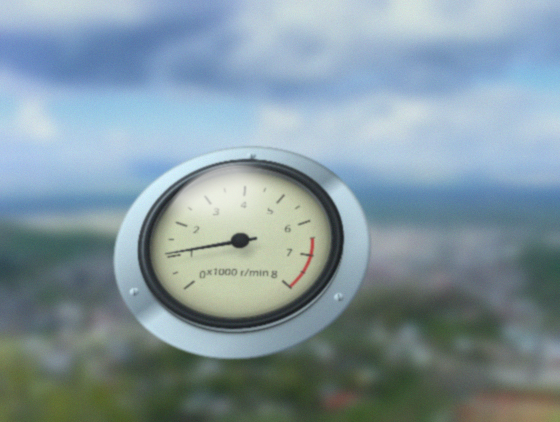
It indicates 1000 rpm
